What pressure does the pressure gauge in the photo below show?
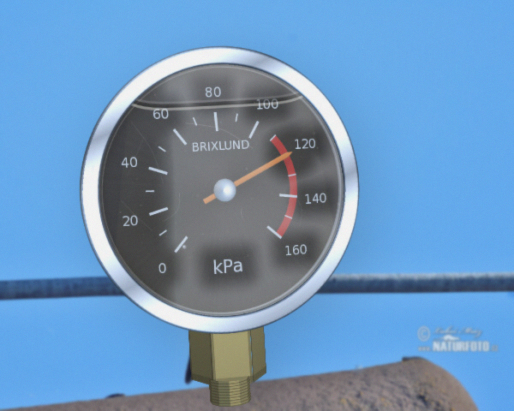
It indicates 120 kPa
